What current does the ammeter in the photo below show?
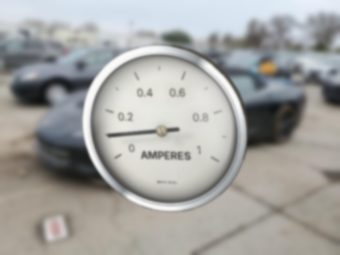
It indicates 0.1 A
